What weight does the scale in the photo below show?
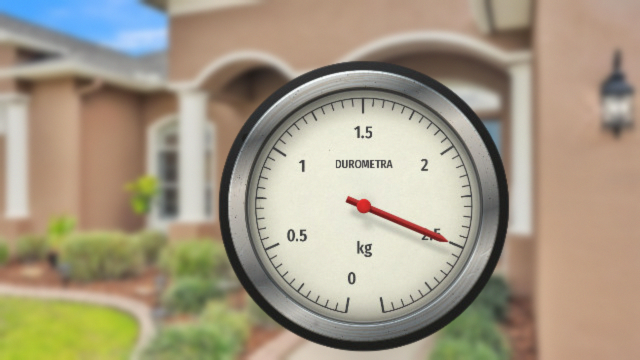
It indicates 2.5 kg
